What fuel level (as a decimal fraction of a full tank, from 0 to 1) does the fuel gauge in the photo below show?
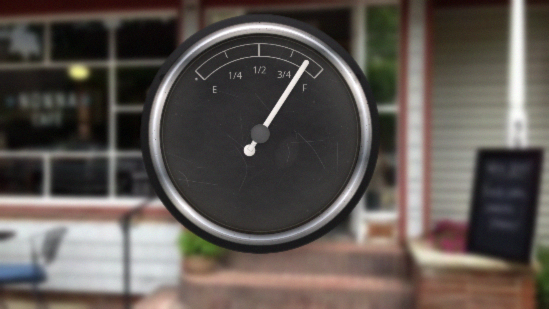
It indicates 0.875
